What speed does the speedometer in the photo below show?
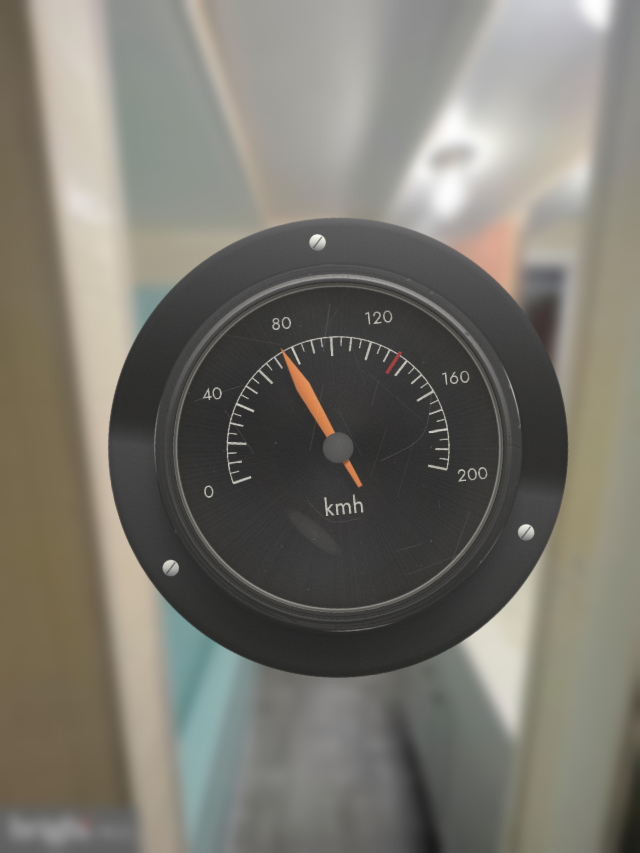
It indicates 75 km/h
